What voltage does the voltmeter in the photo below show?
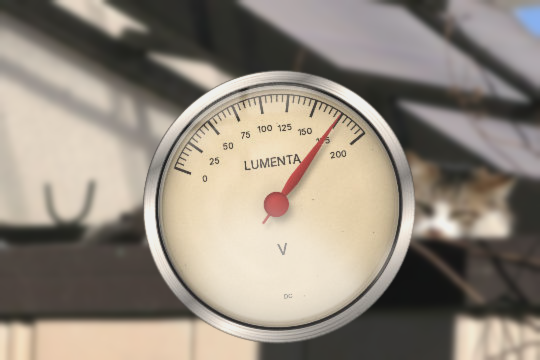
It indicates 175 V
